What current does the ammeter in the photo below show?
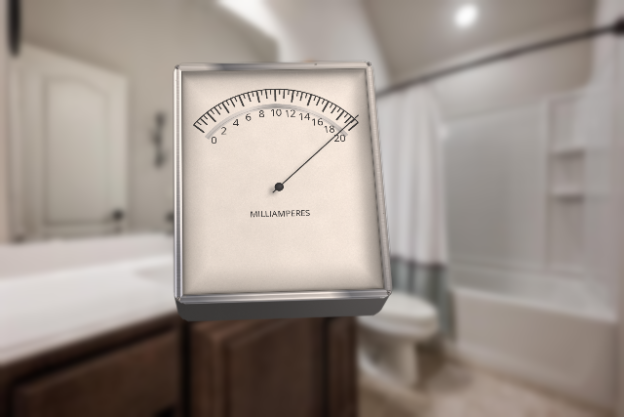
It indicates 19.5 mA
